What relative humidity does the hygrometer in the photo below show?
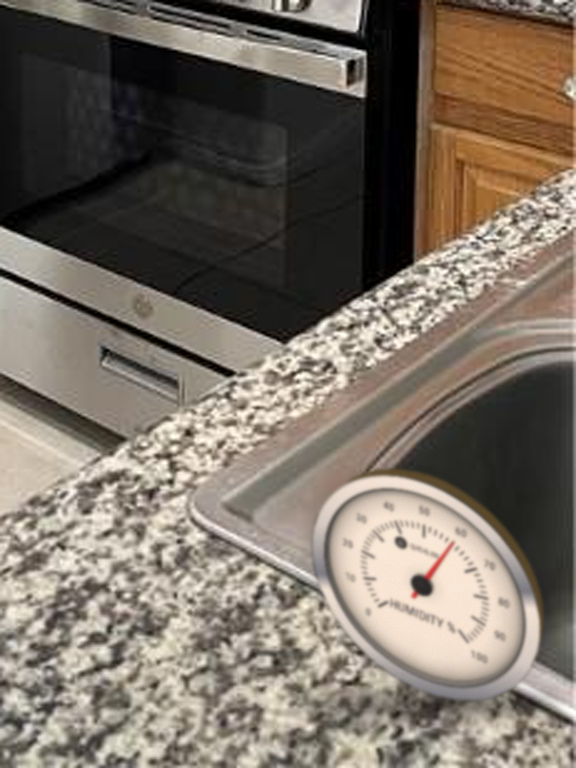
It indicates 60 %
